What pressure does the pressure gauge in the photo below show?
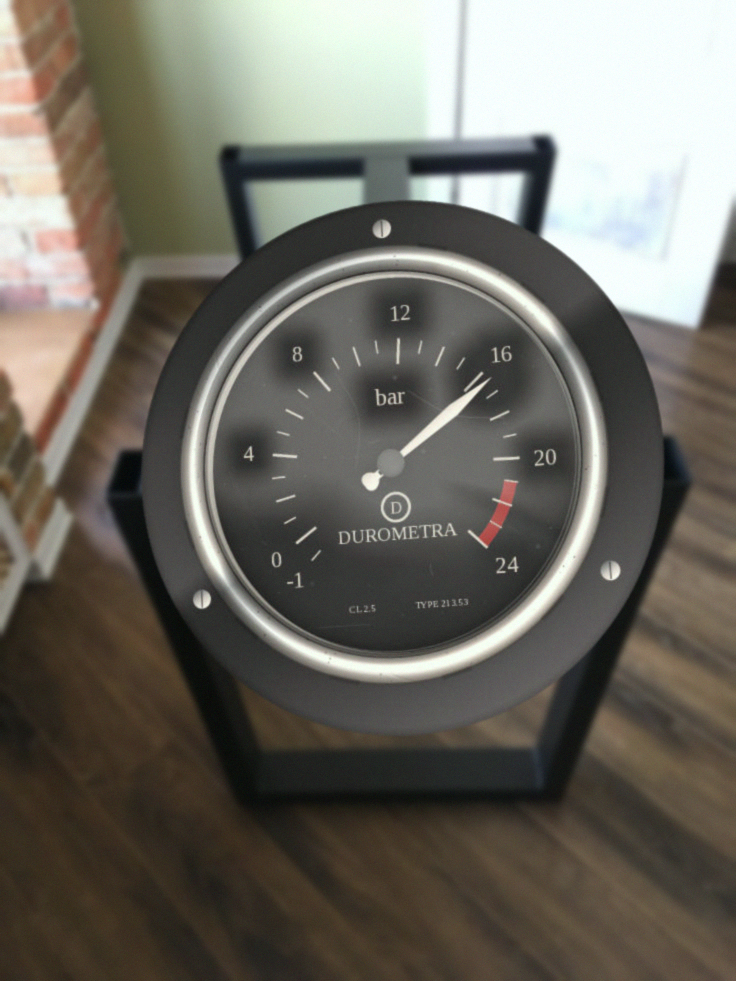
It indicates 16.5 bar
